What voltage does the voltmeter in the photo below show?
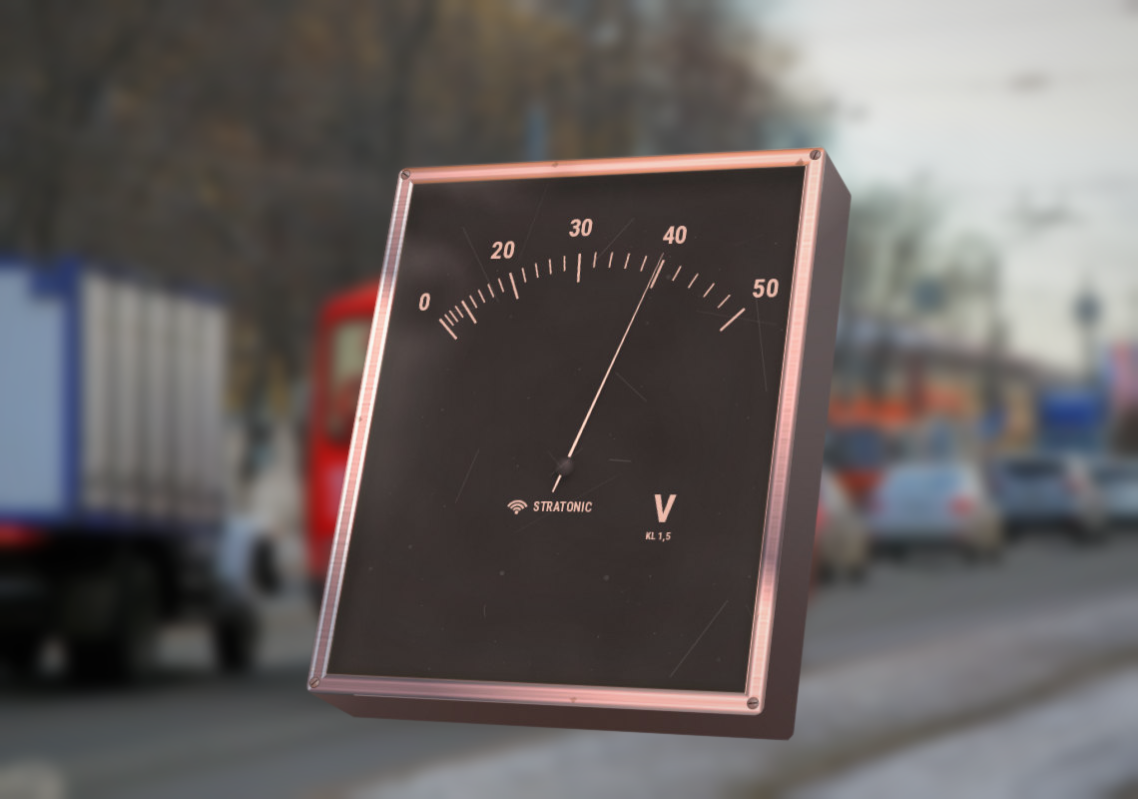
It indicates 40 V
